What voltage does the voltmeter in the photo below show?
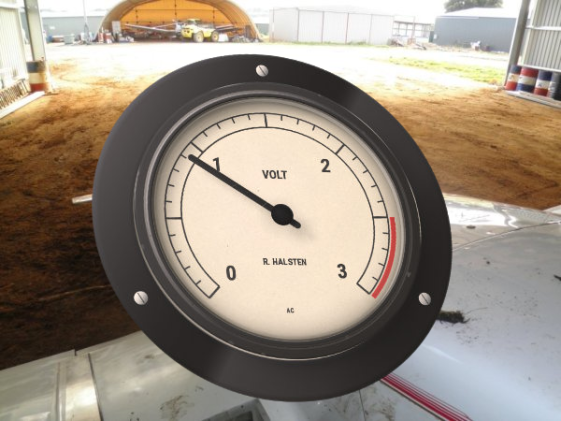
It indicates 0.9 V
